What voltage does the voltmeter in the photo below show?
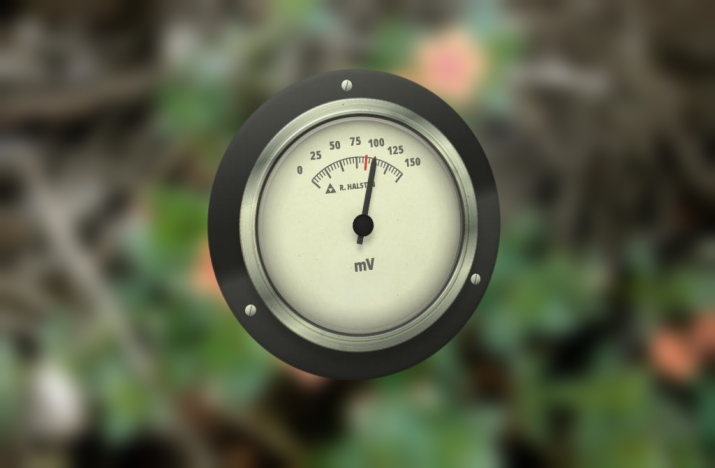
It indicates 100 mV
